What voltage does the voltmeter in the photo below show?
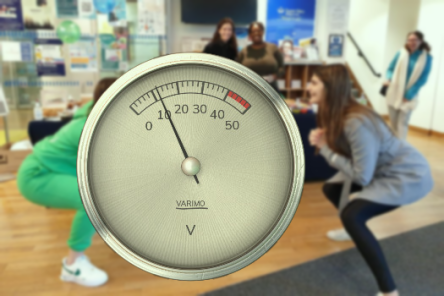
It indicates 12 V
